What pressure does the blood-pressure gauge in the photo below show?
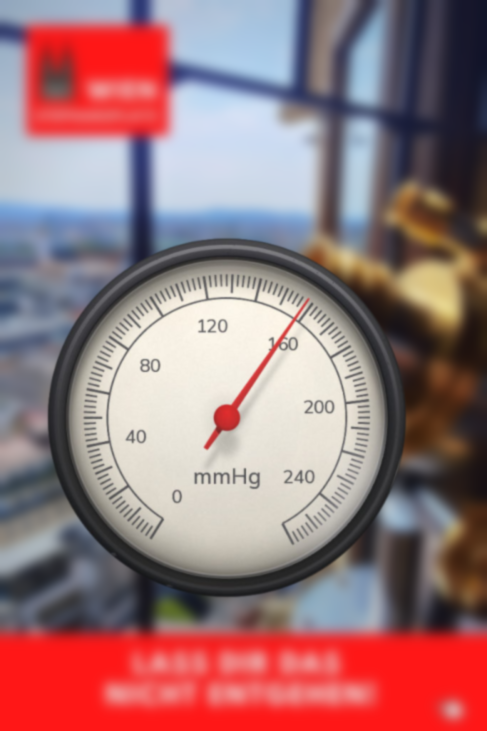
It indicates 158 mmHg
